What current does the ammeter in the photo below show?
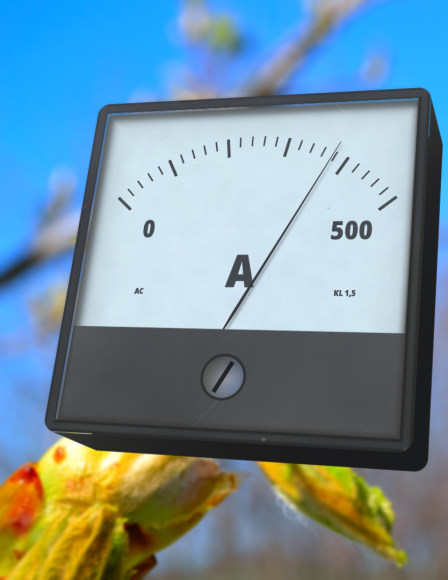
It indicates 380 A
